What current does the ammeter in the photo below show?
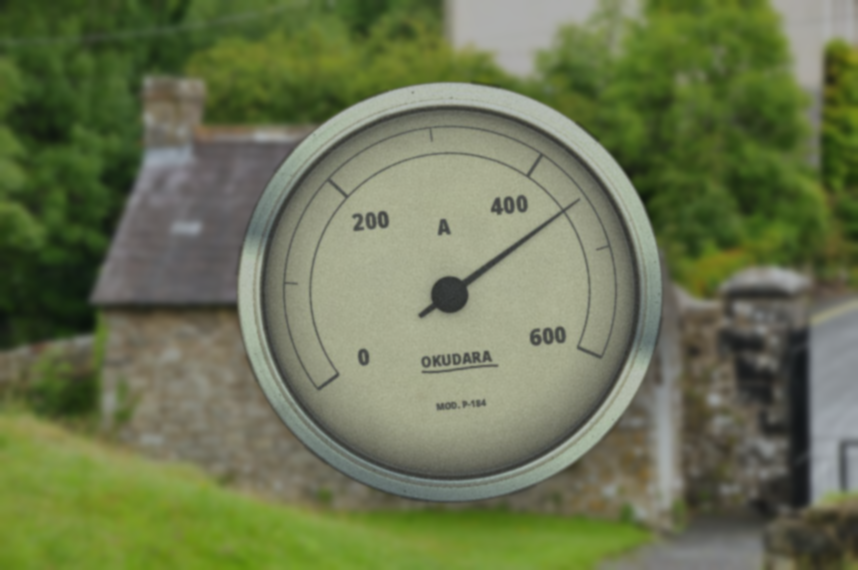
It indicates 450 A
